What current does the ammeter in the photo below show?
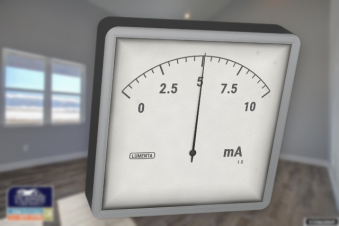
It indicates 5 mA
